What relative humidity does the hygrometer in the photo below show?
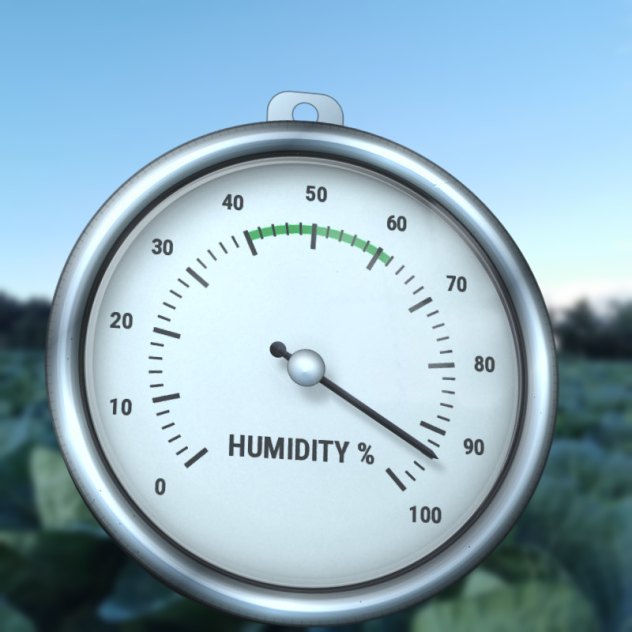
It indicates 94 %
